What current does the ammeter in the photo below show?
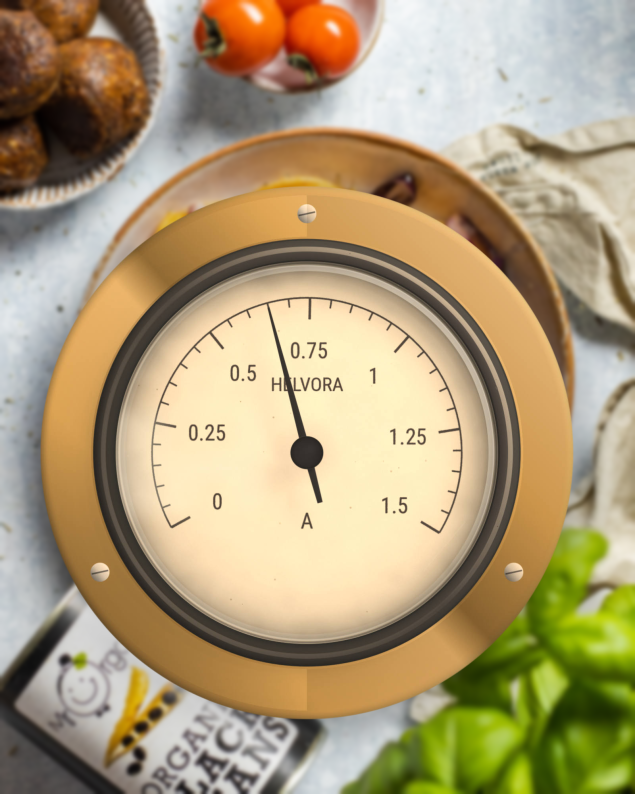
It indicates 0.65 A
